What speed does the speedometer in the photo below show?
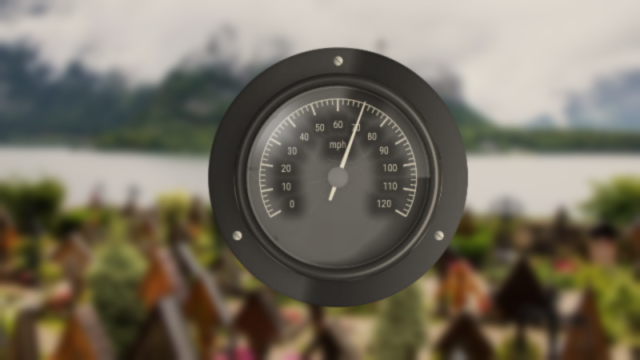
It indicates 70 mph
